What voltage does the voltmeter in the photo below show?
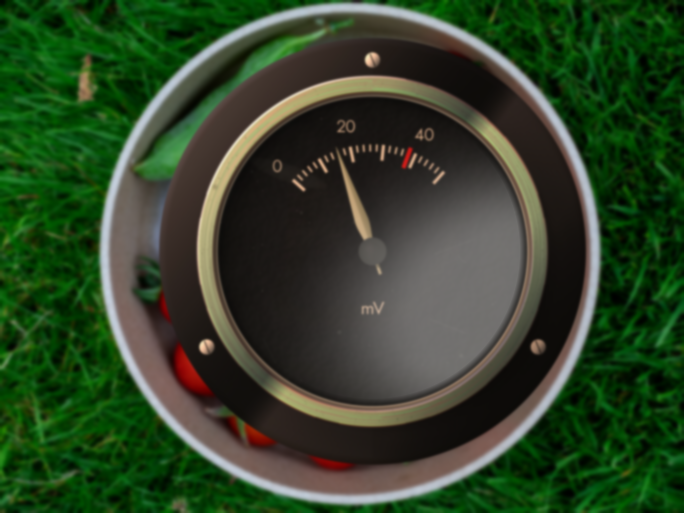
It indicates 16 mV
